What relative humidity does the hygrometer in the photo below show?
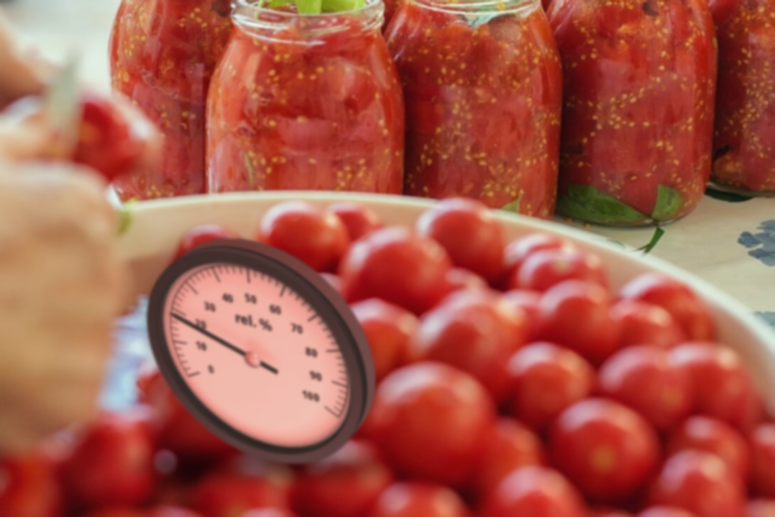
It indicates 20 %
